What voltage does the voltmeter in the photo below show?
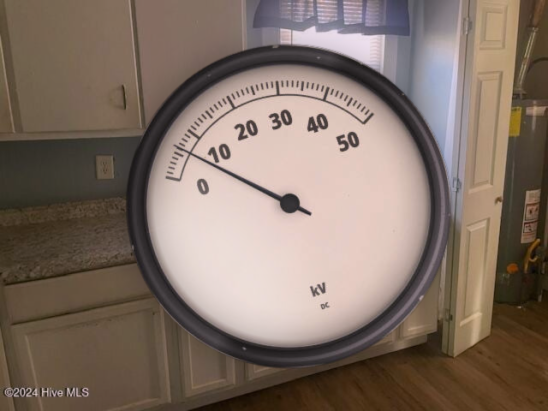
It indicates 6 kV
